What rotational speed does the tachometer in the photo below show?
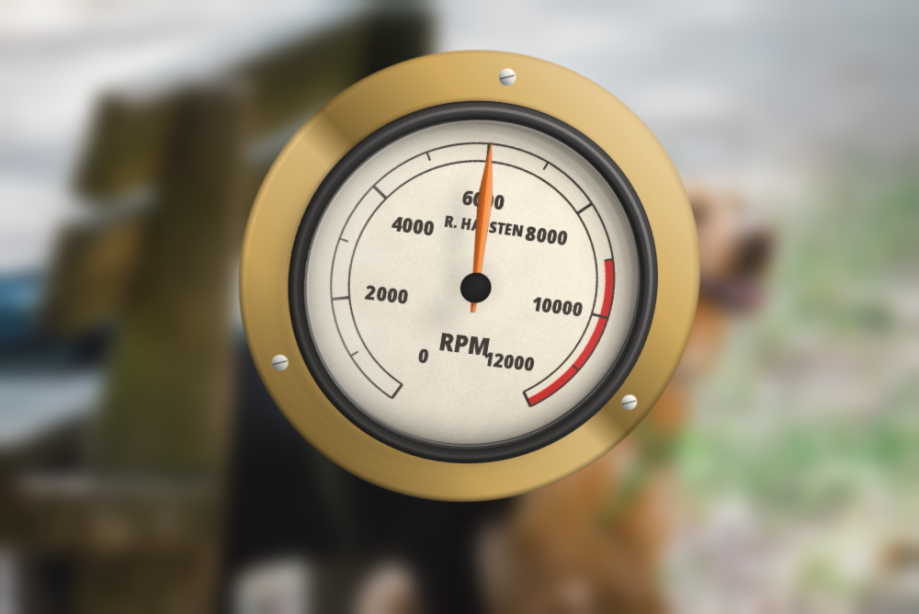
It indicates 6000 rpm
